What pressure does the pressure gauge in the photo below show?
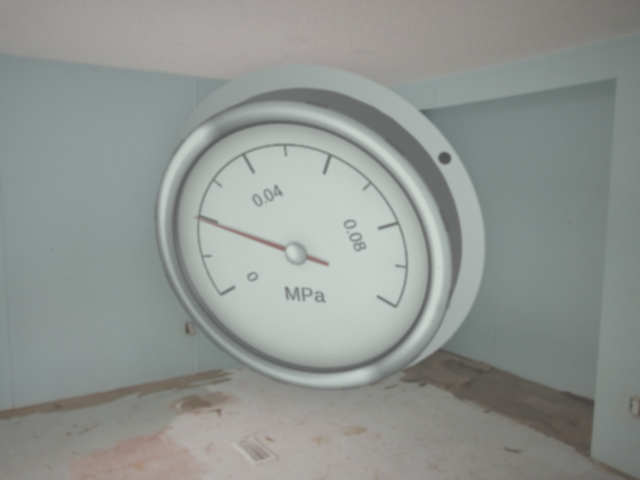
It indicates 0.02 MPa
